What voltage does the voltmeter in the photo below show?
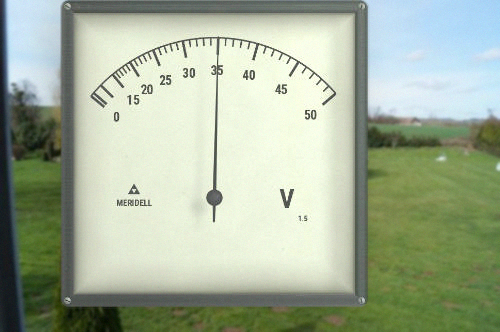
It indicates 35 V
